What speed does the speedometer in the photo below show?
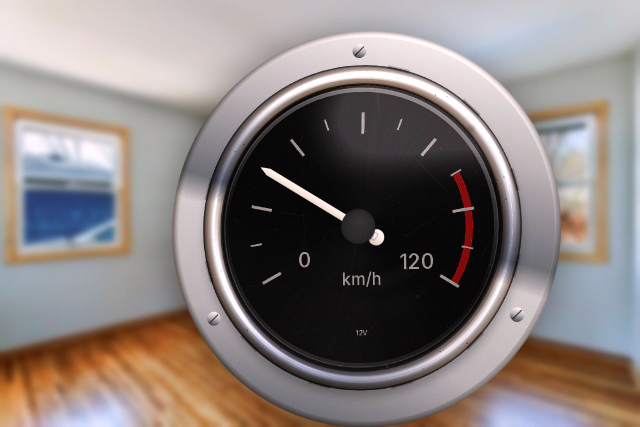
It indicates 30 km/h
